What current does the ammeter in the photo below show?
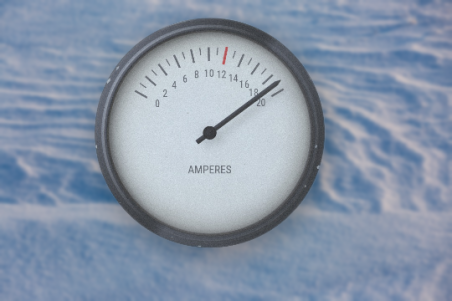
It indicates 19 A
